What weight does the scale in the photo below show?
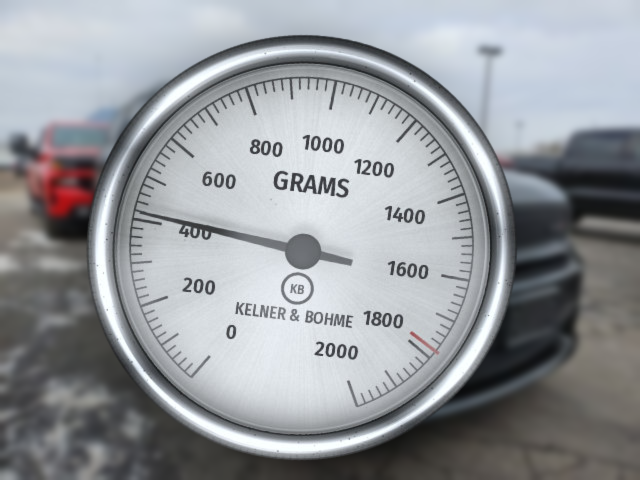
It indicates 420 g
